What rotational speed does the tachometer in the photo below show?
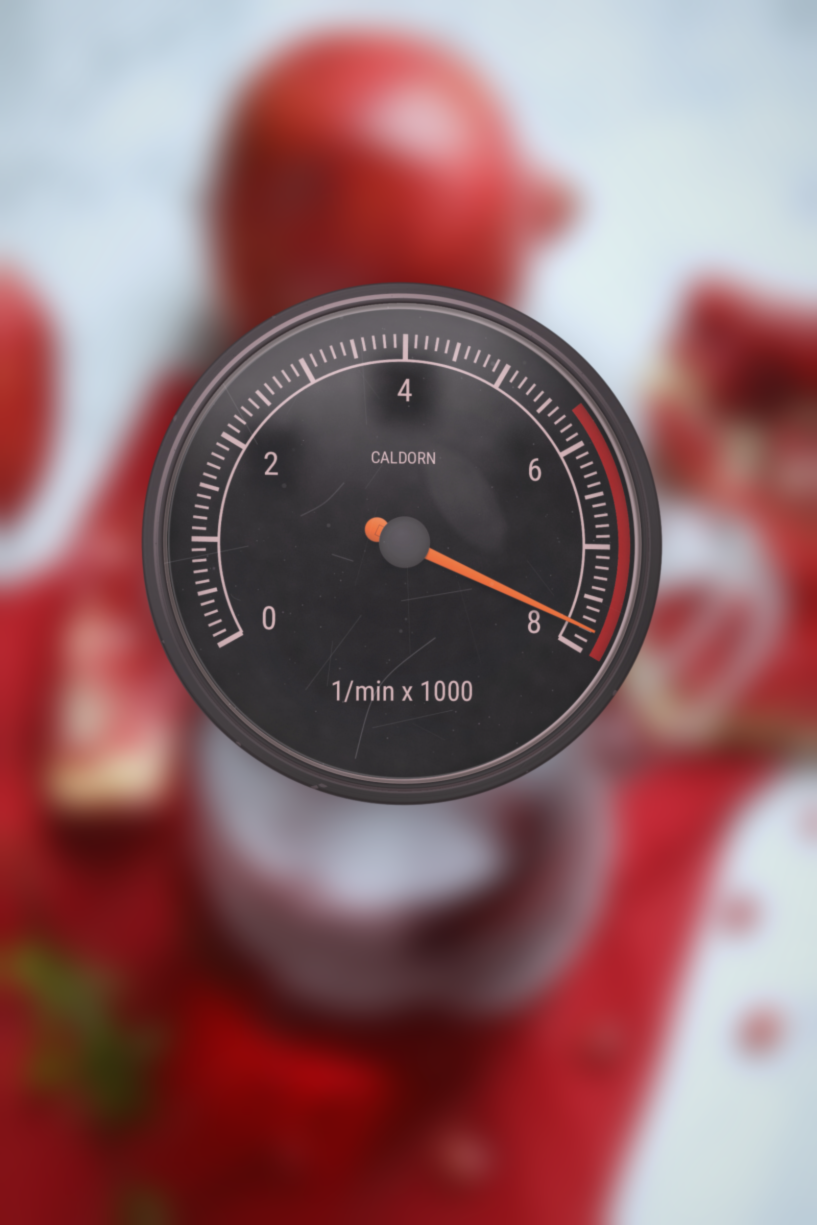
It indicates 7800 rpm
